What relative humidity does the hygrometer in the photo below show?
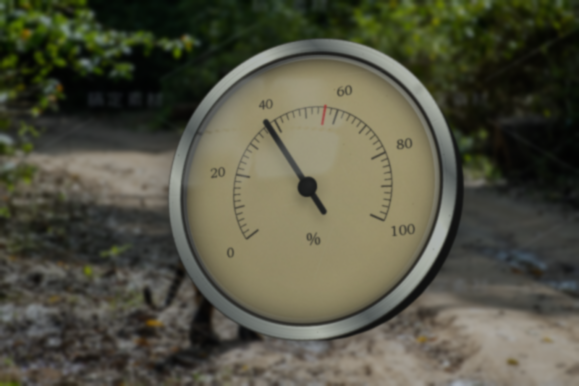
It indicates 38 %
